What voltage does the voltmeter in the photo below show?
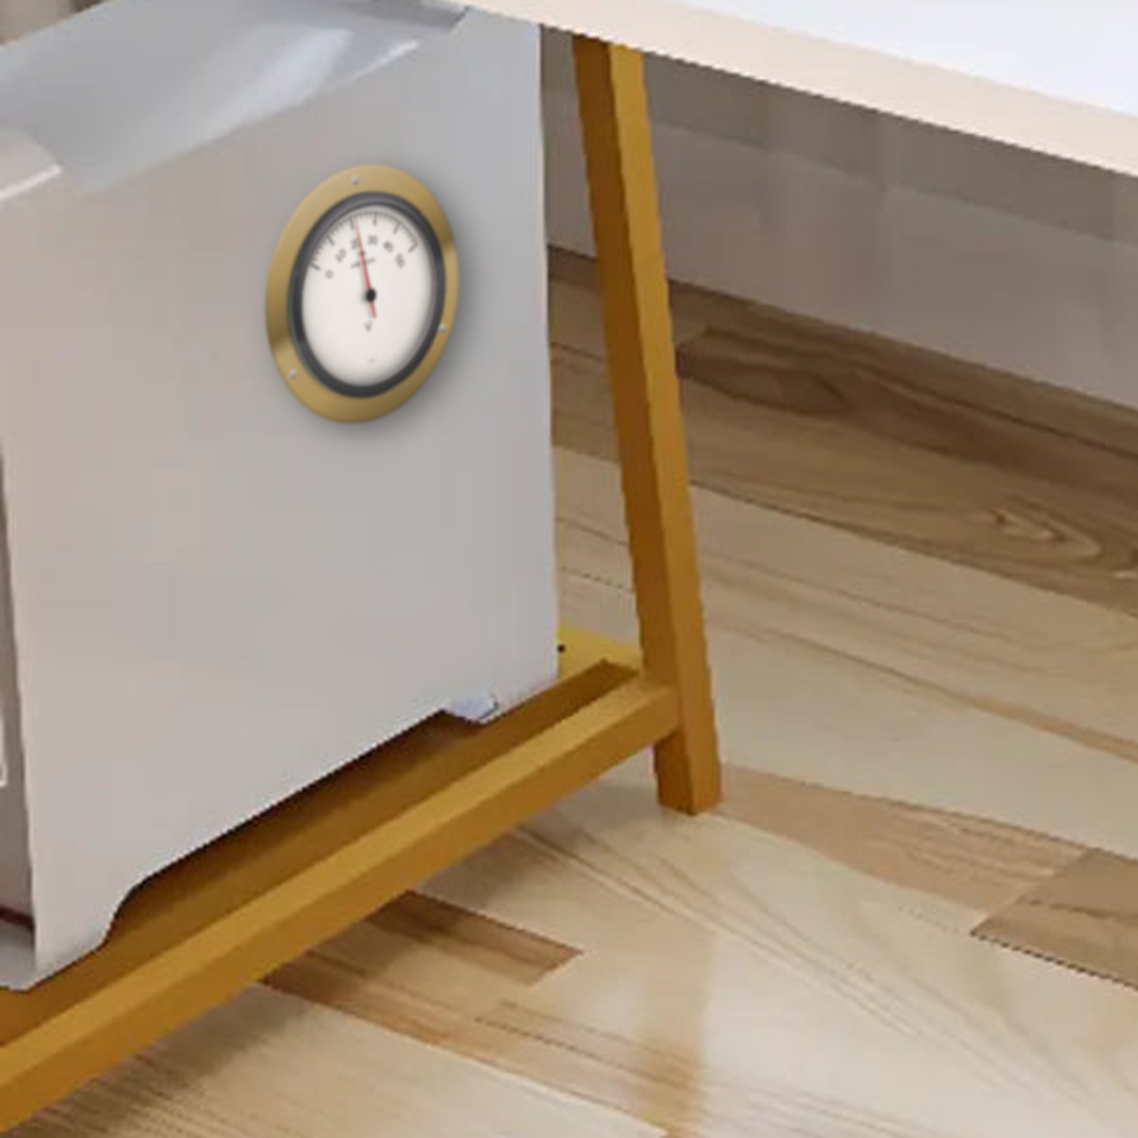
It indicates 20 V
